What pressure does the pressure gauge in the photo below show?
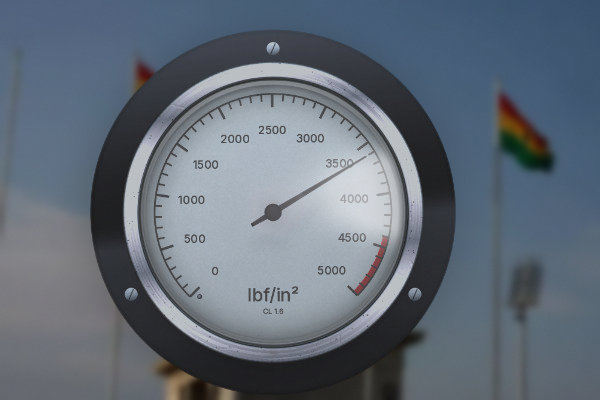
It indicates 3600 psi
